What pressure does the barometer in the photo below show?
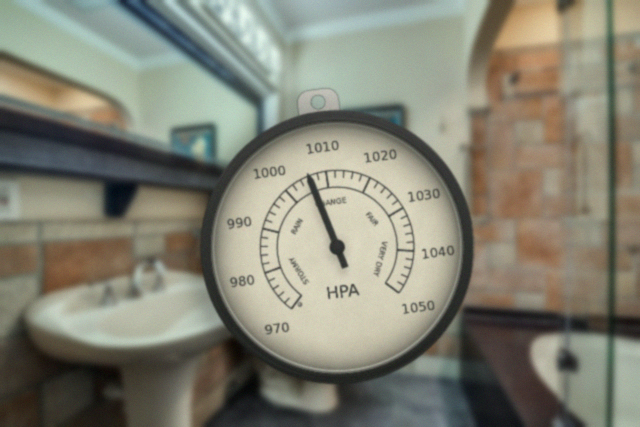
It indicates 1006 hPa
